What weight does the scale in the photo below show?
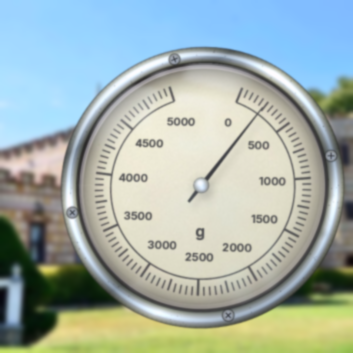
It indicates 250 g
